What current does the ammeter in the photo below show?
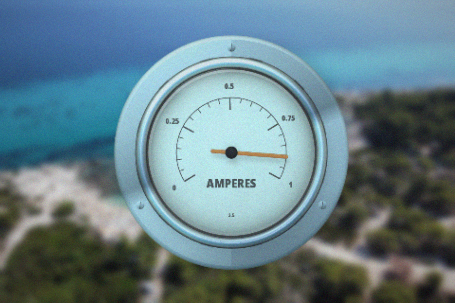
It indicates 0.9 A
